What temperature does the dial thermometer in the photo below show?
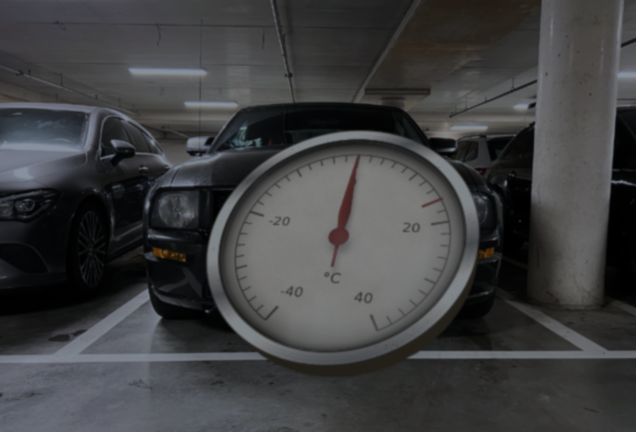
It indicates 0 °C
